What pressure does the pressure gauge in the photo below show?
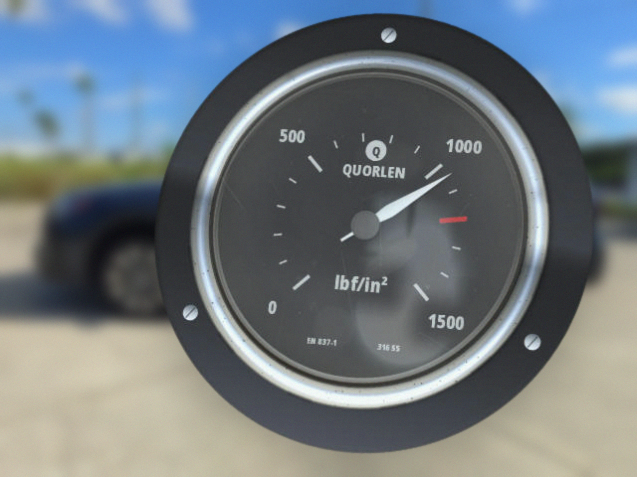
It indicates 1050 psi
